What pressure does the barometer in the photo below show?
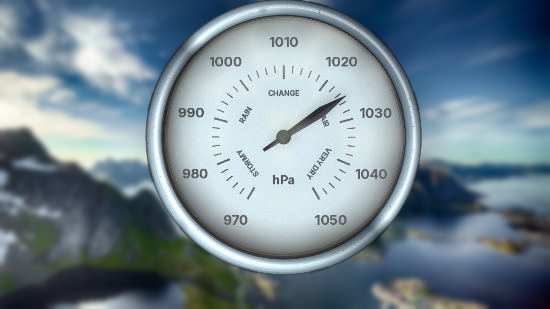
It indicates 1025 hPa
